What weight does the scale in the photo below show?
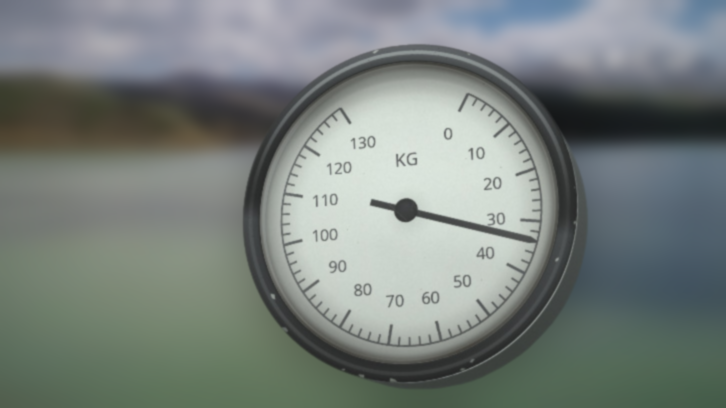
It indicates 34 kg
